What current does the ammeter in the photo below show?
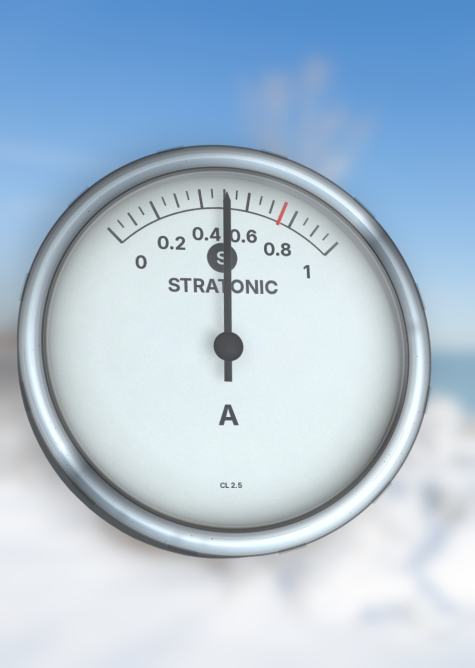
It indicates 0.5 A
